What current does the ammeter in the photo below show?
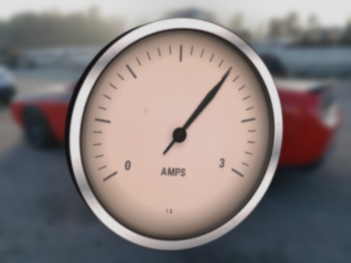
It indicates 2 A
